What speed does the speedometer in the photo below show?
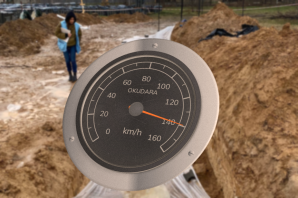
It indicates 140 km/h
